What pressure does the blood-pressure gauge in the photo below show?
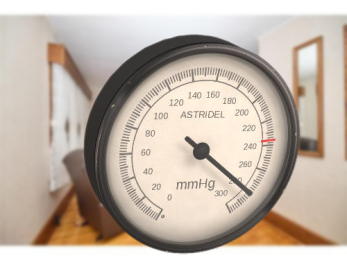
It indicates 280 mmHg
